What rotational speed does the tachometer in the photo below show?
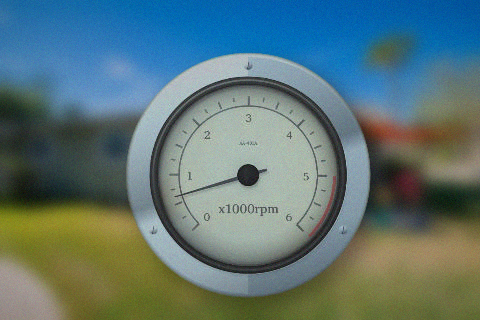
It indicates 625 rpm
